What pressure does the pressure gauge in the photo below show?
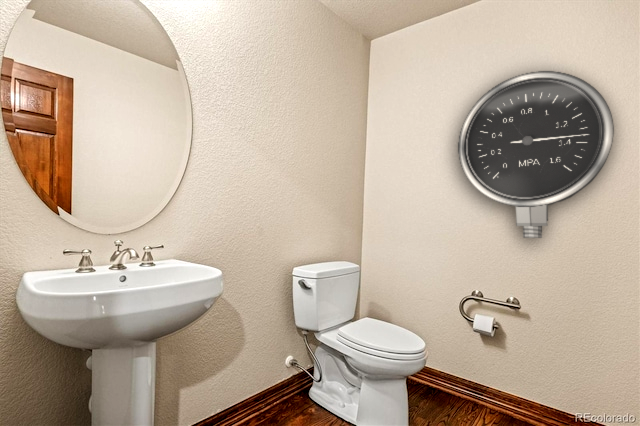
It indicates 1.35 MPa
